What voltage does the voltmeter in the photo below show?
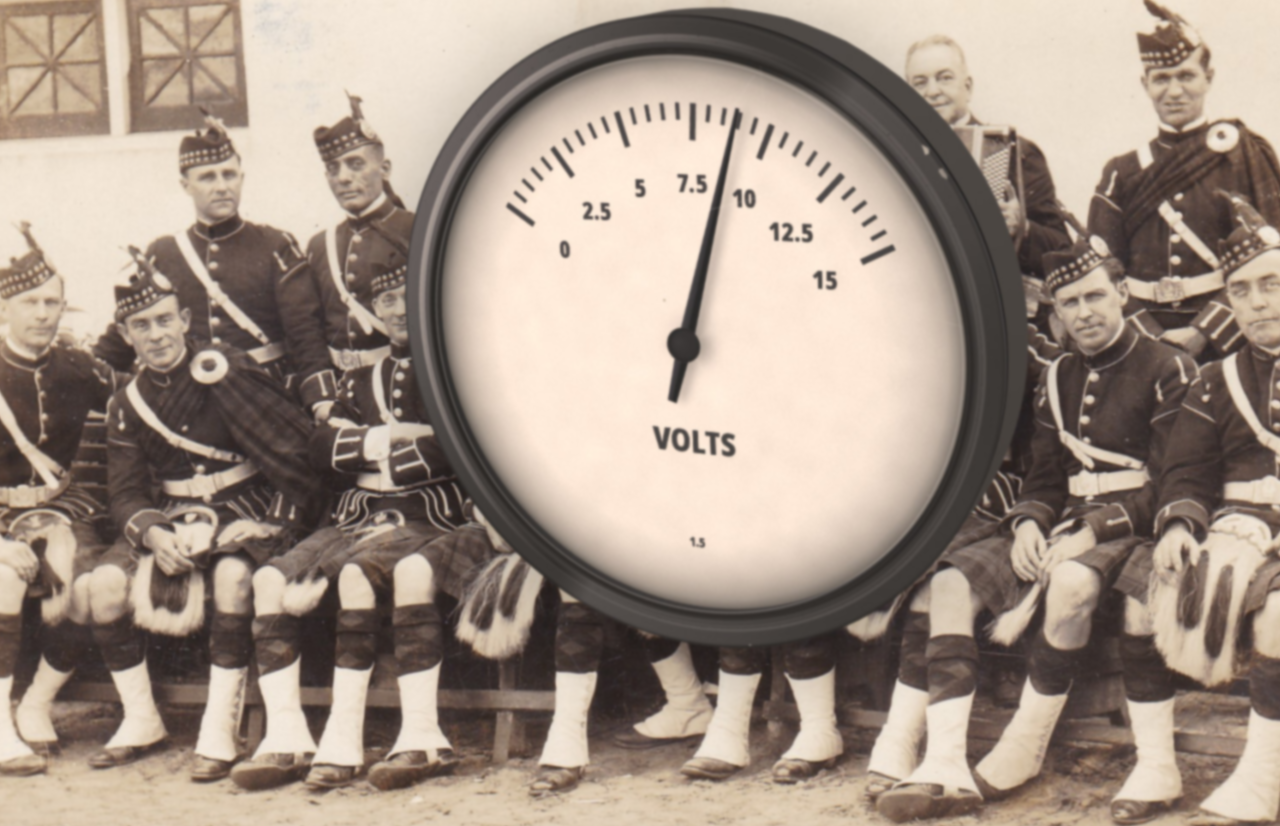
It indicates 9 V
